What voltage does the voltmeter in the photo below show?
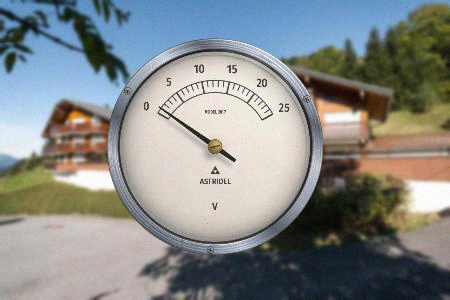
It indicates 1 V
